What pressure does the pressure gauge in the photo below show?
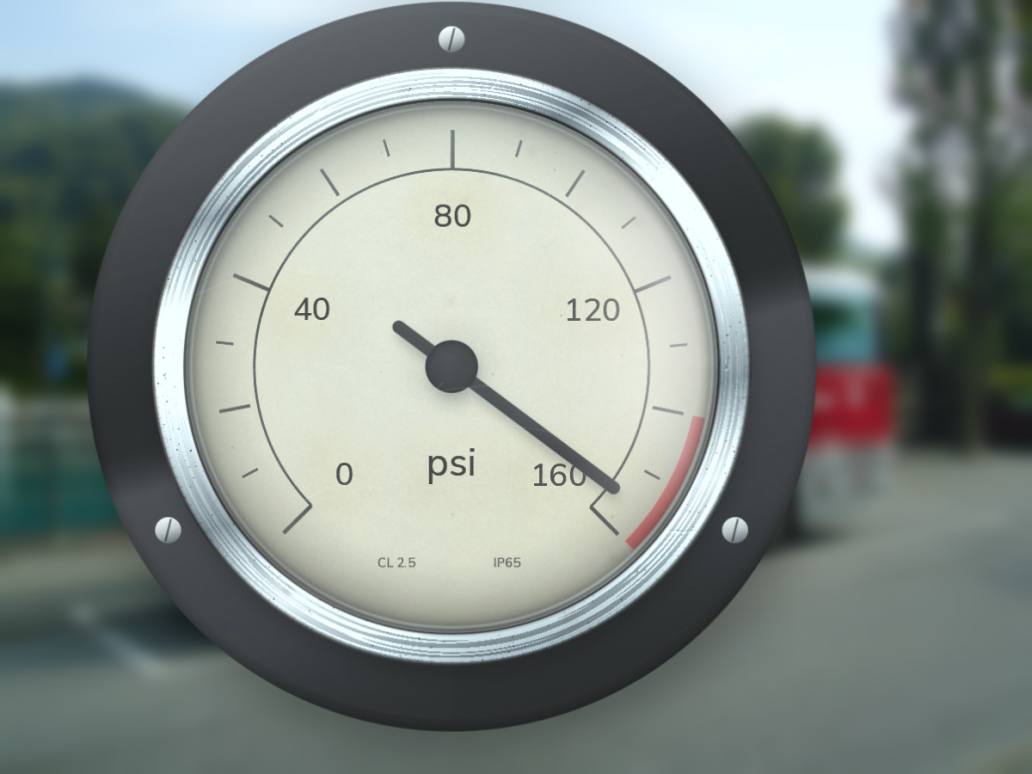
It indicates 155 psi
